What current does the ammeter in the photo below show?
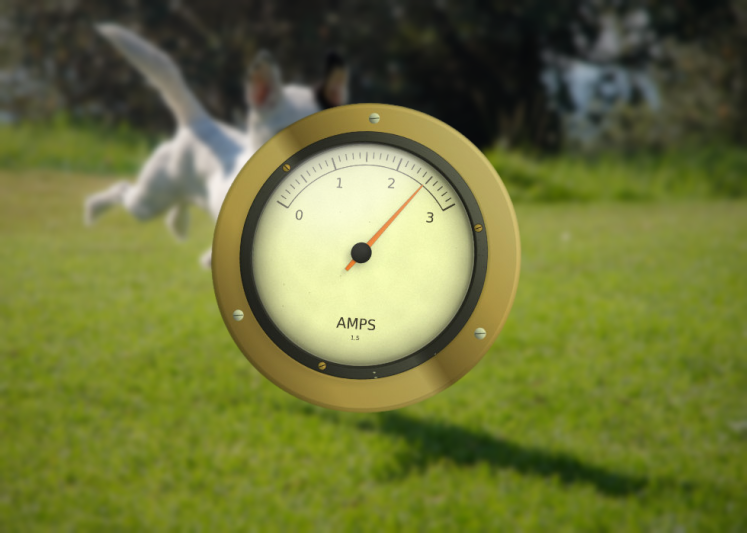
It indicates 2.5 A
